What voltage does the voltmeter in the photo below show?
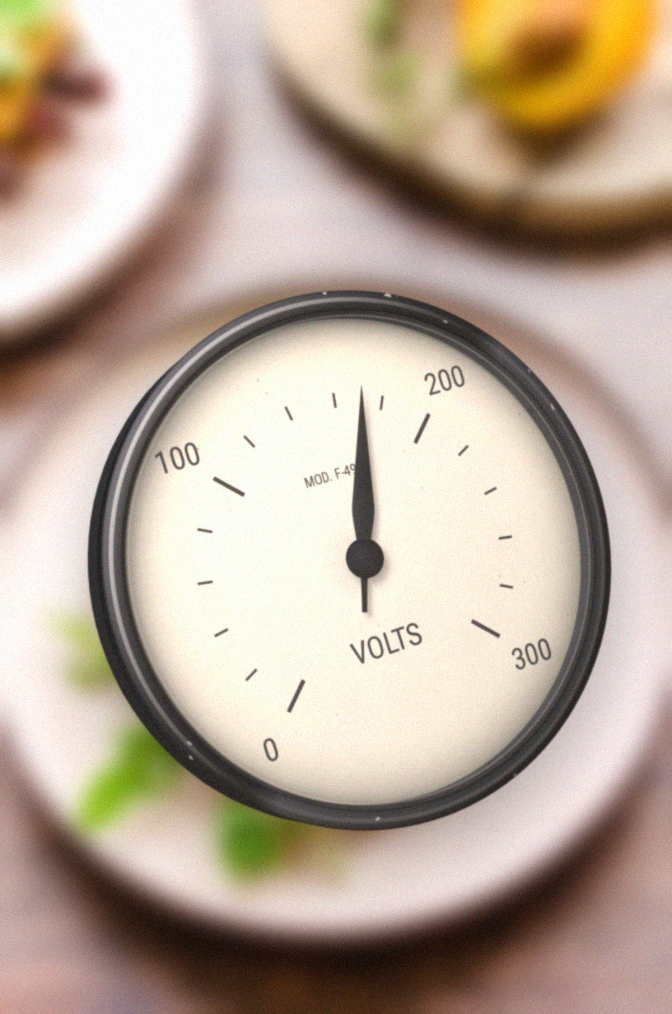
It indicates 170 V
